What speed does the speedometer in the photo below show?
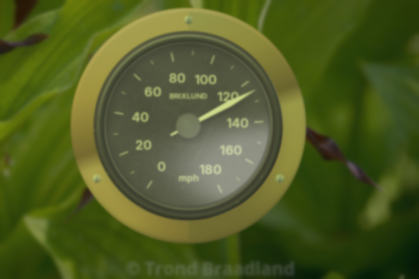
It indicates 125 mph
